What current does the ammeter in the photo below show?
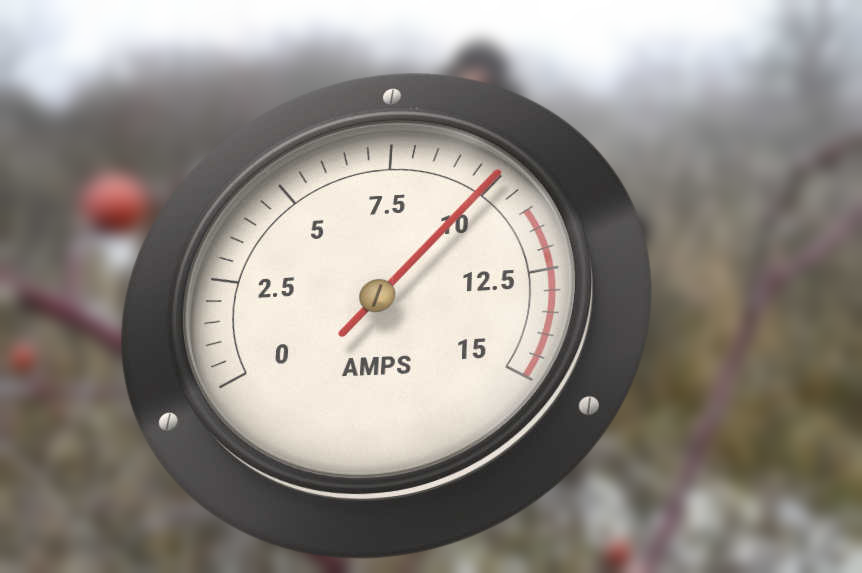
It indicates 10 A
